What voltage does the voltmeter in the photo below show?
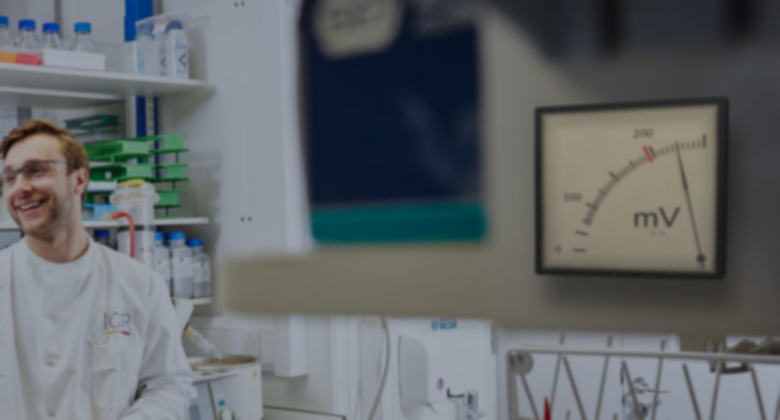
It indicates 225 mV
